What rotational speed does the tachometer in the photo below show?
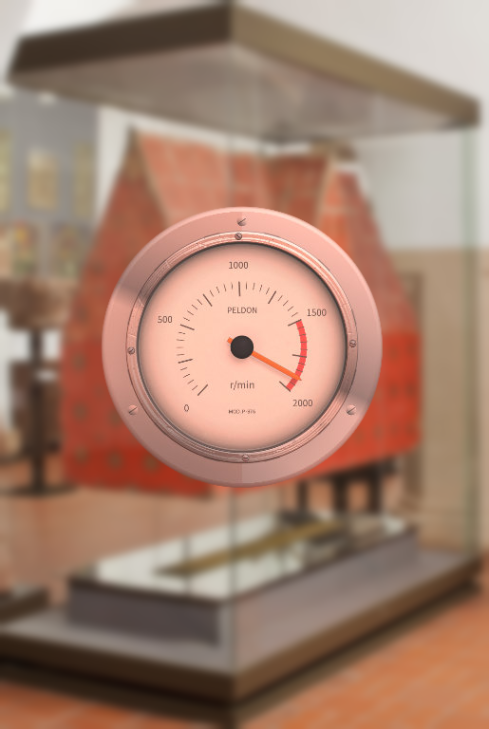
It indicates 1900 rpm
